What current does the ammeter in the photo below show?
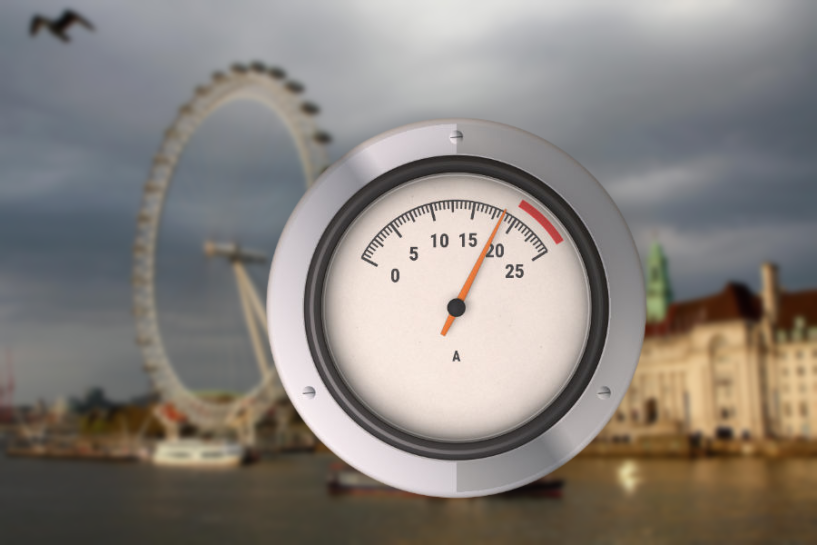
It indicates 18.5 A
